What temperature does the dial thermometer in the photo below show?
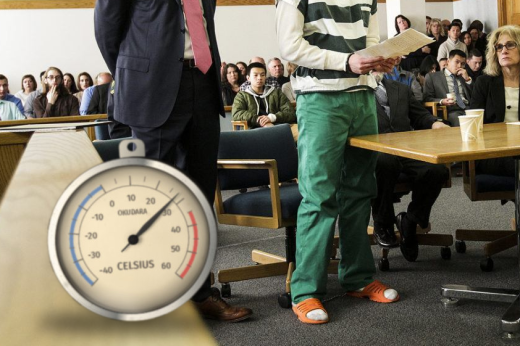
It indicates 27.5 °C
